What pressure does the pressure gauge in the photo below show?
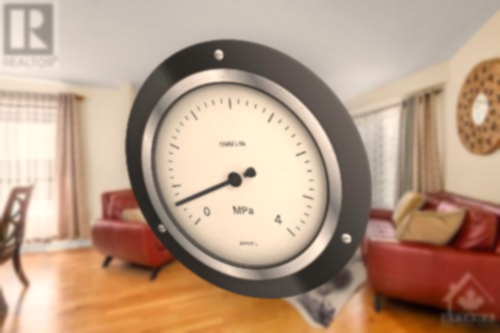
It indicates 0.3 MPa
